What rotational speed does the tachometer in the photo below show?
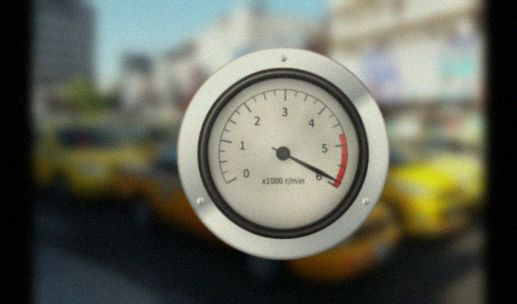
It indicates 5875 rpm
